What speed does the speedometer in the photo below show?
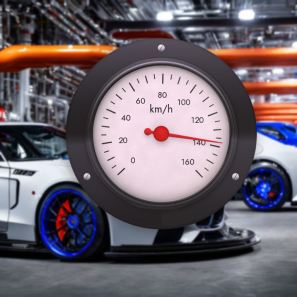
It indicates 137.5 km/h
